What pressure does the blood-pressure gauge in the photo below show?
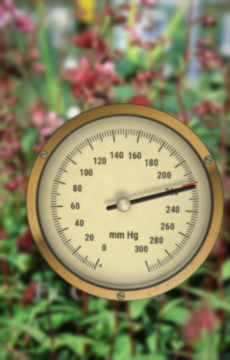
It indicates 220 mmHg
